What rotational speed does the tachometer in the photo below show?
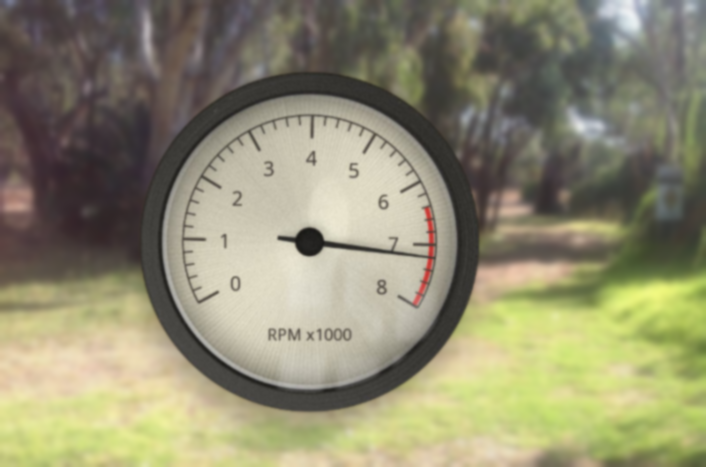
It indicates 7200 rpm
